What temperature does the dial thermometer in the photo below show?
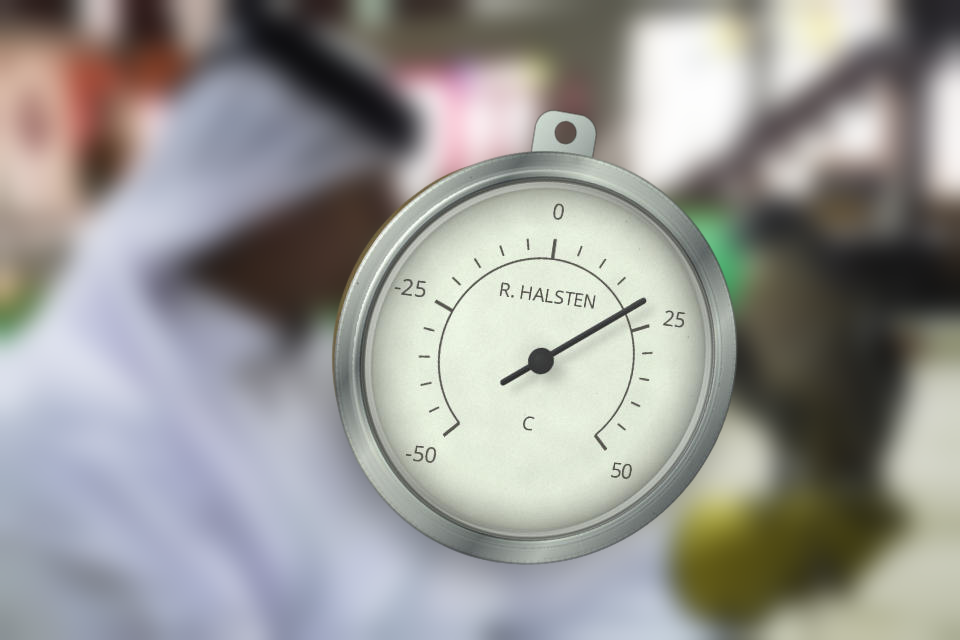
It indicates 20 °C
